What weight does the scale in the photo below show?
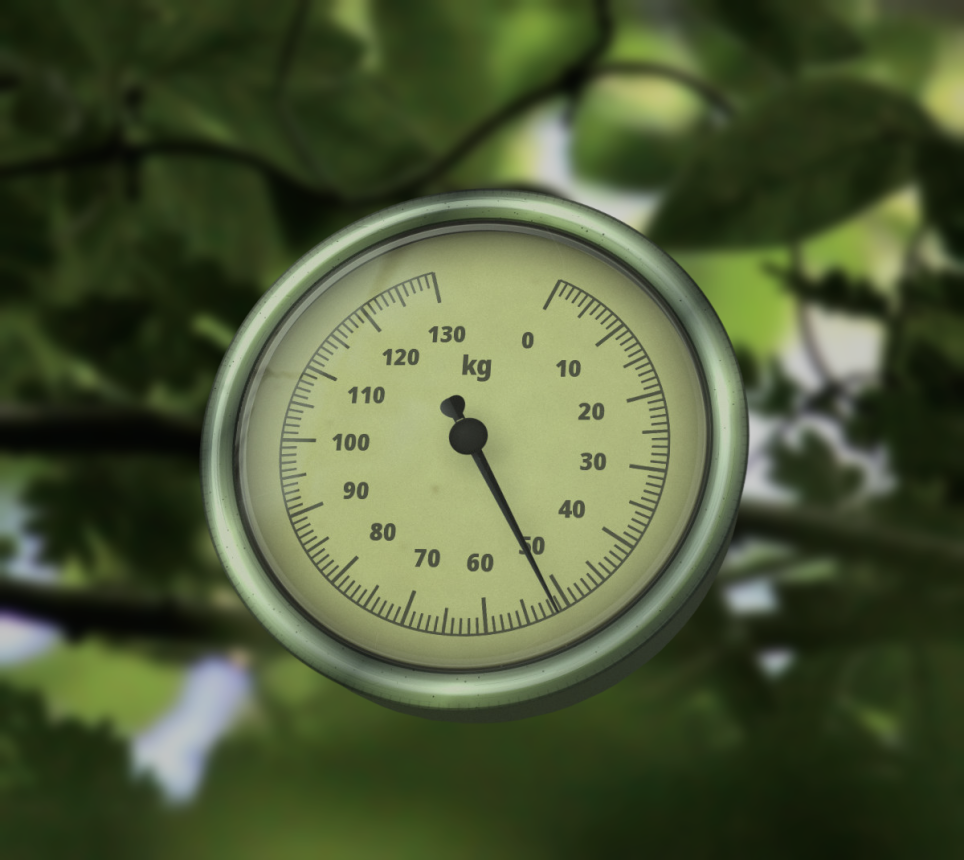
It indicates 51.5 kg
